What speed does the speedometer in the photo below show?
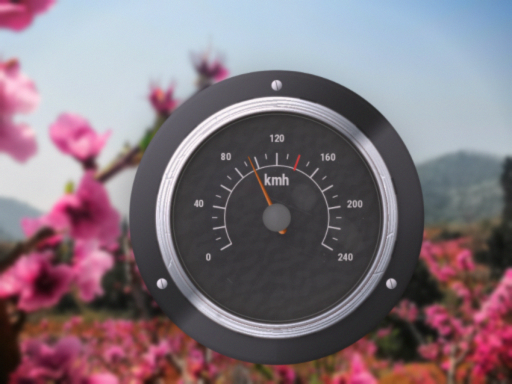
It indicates 95 km/h
